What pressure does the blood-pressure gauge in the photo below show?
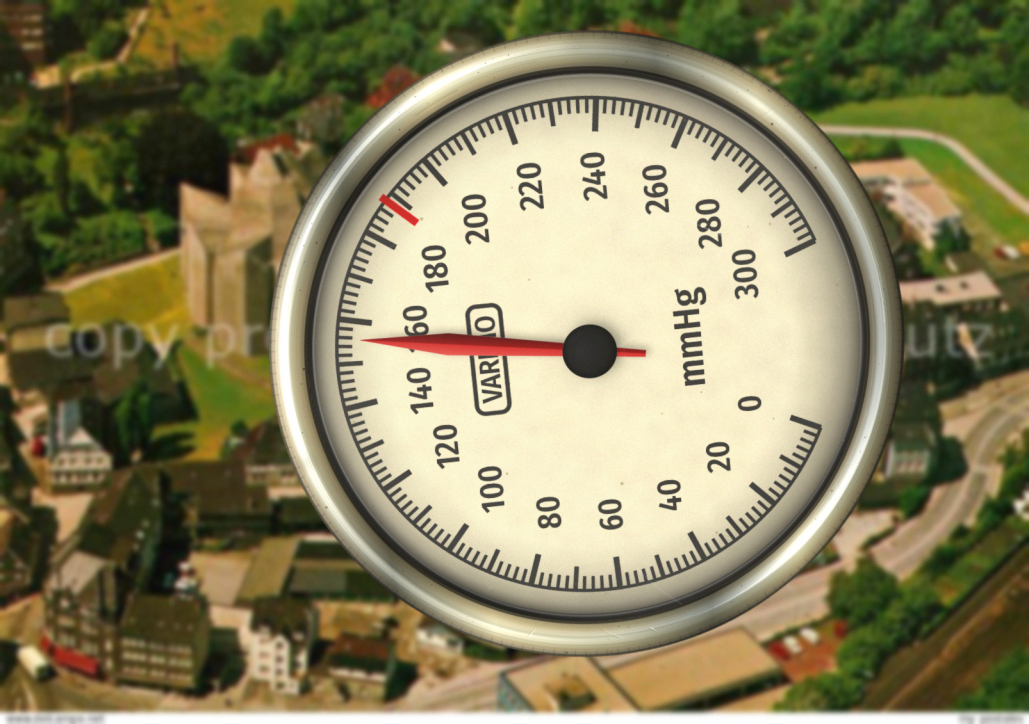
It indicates 156 mmHg
